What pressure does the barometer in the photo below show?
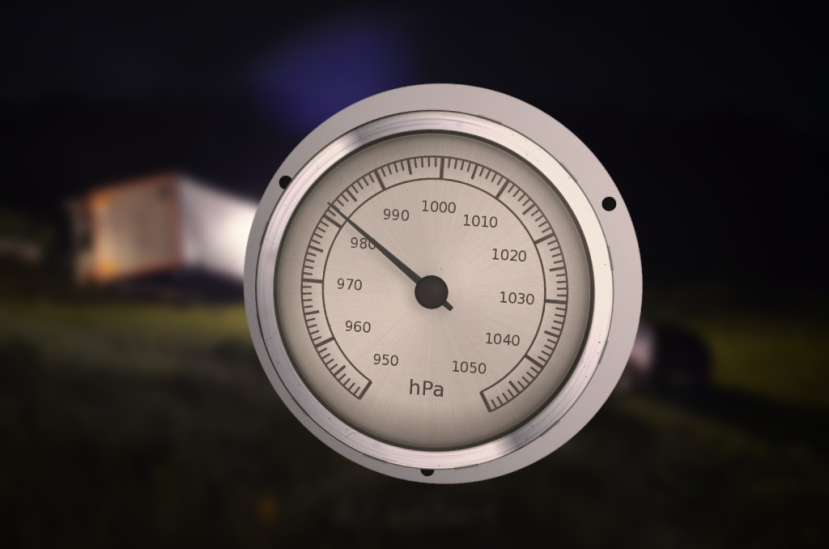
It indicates 982 hPa
